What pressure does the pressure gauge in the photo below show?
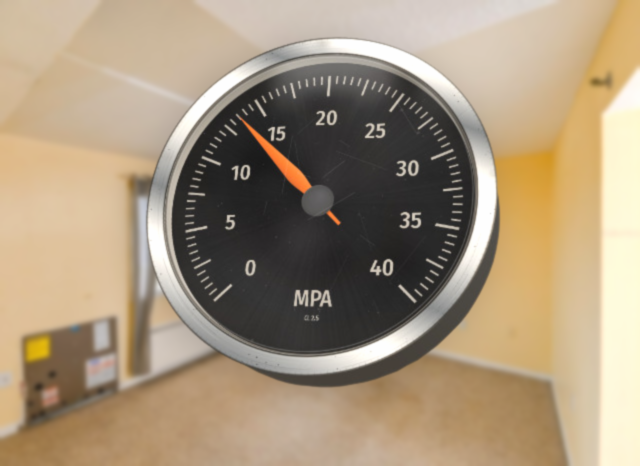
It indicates 13.5 MPa
